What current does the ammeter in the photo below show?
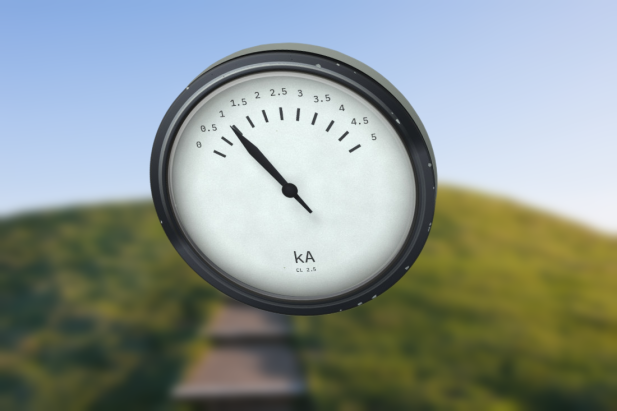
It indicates 1 kA
